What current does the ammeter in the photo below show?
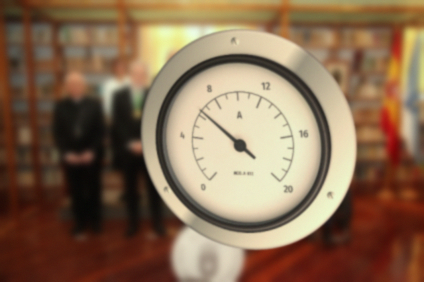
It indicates 6.5 A
